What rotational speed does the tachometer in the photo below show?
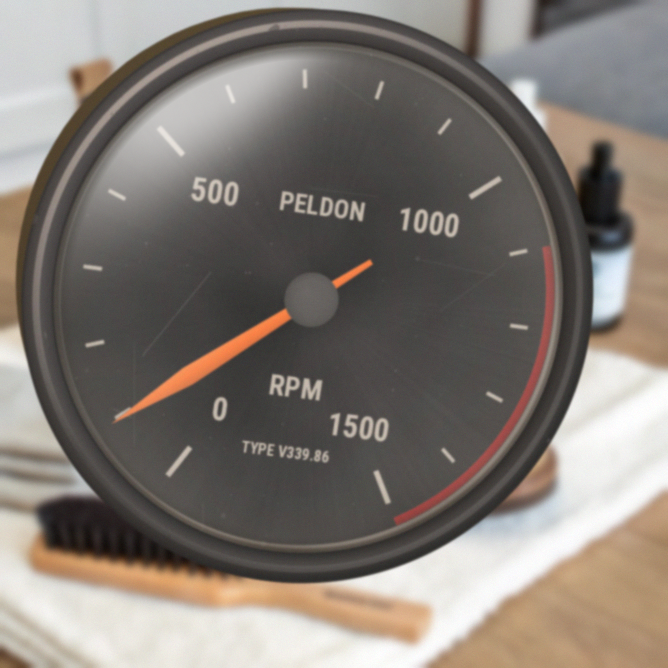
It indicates 100 rpm
